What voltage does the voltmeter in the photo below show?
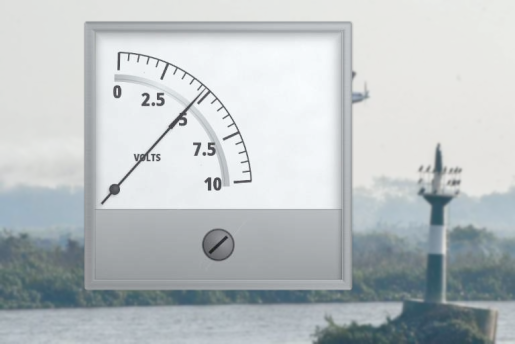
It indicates 4.75 V
